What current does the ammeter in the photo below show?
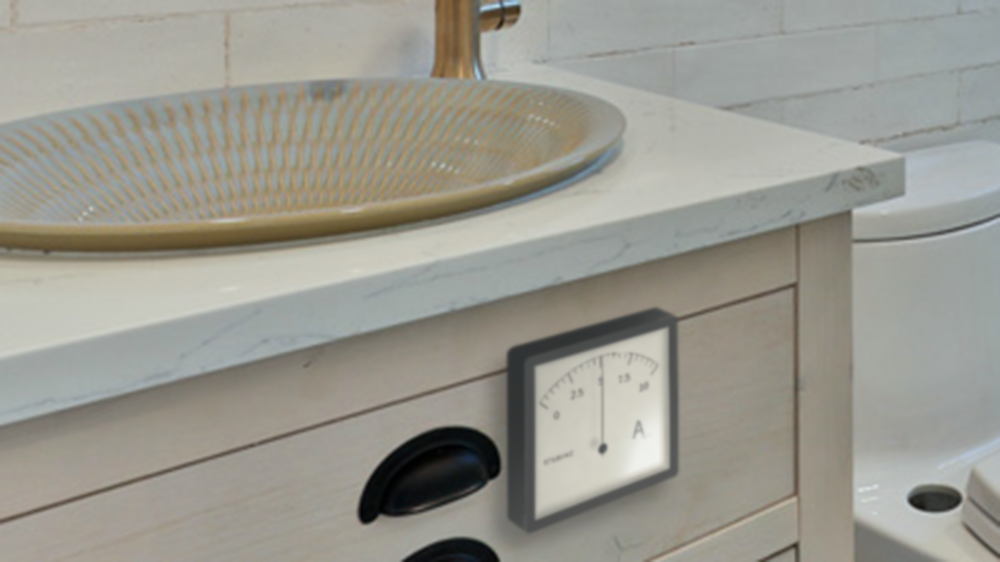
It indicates 5 A
